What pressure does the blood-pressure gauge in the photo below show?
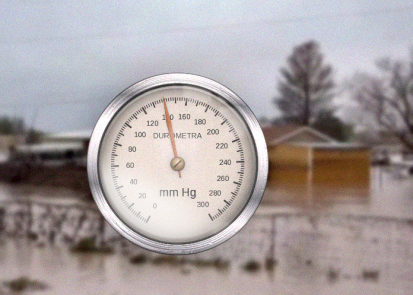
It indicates 140 mmHg
